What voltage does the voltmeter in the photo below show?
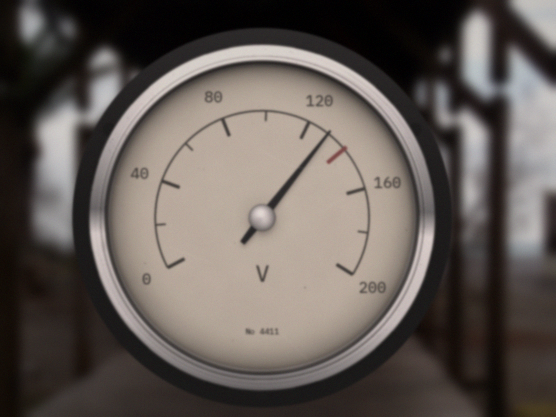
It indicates 130 V
